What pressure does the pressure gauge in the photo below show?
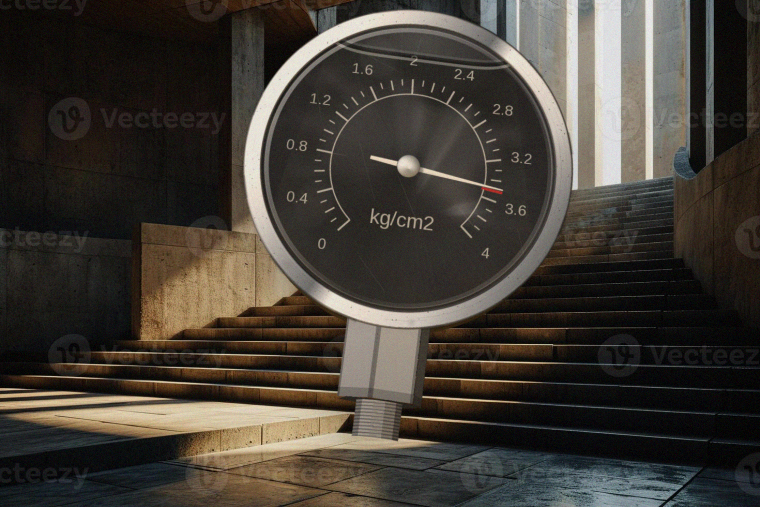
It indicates 3.5 kg/cm²
